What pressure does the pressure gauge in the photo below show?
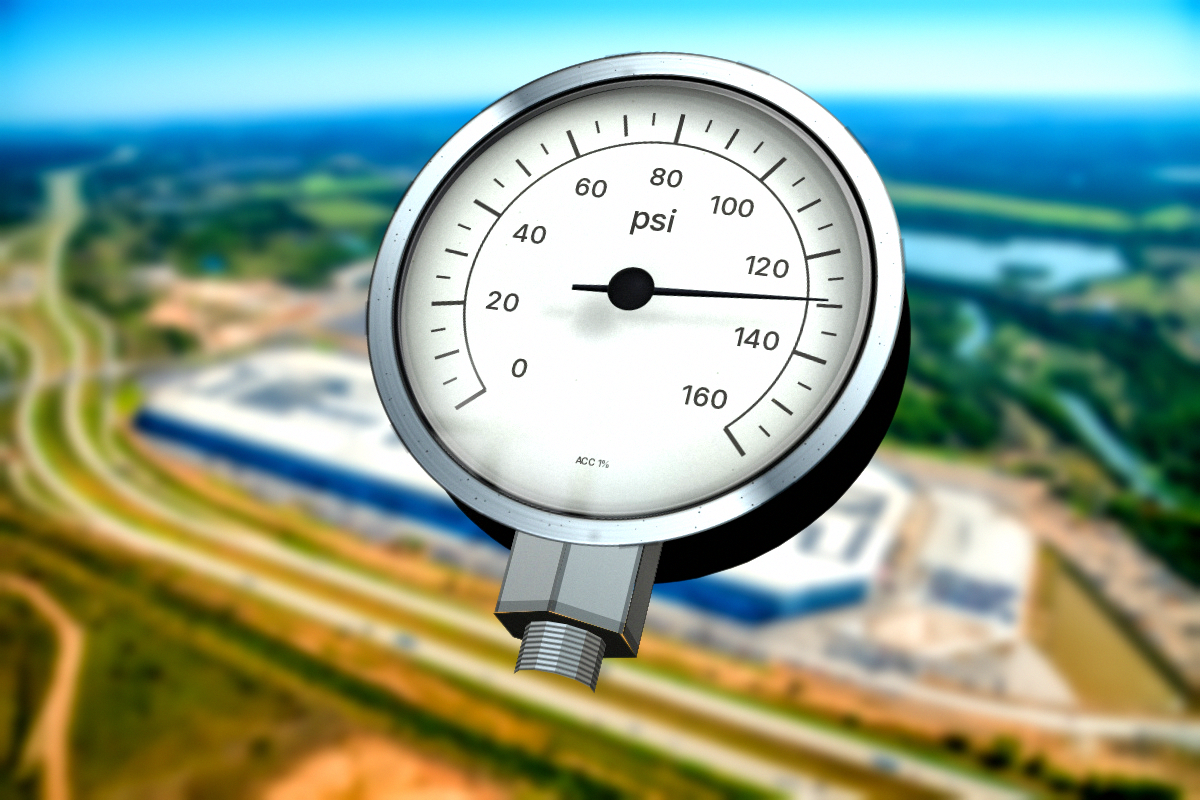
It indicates 130 psi
